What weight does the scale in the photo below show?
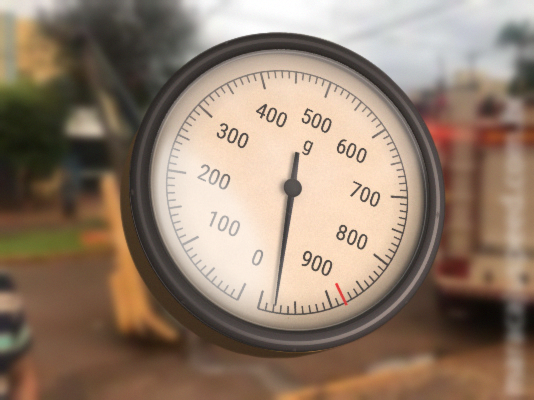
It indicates 980 g
